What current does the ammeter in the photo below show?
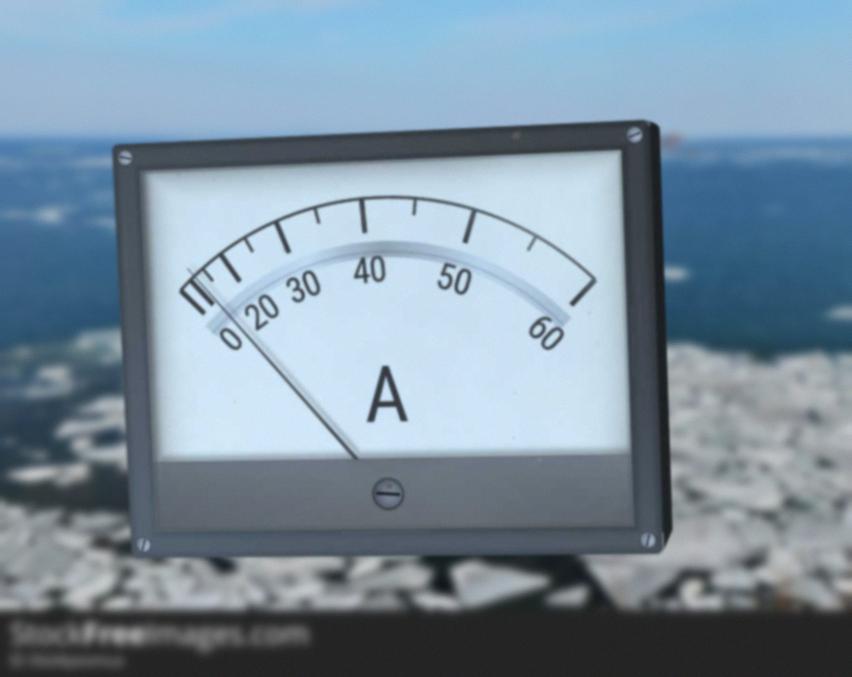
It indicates 12.5 A
